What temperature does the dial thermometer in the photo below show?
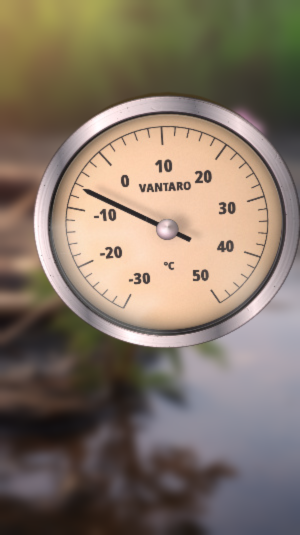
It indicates -6 °C
